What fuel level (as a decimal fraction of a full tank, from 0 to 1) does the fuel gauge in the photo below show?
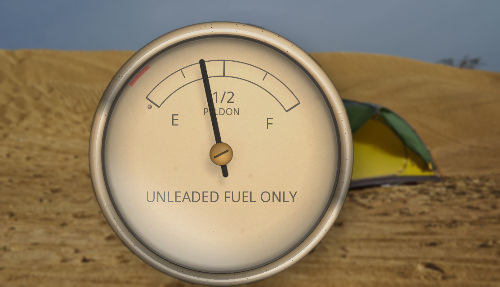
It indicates 0.375
